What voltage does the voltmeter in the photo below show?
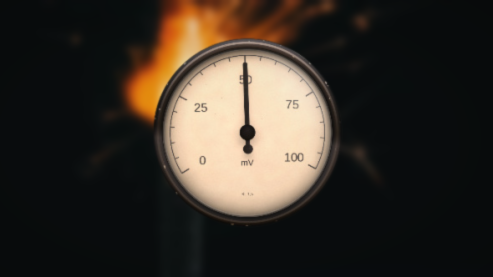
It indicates 50 mV
